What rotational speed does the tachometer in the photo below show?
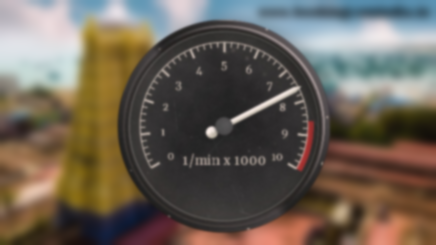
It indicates 7600 rpm
